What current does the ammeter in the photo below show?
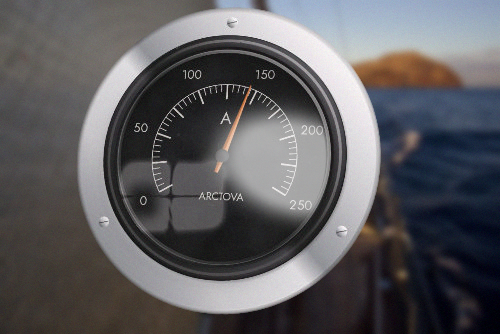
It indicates 145 A
